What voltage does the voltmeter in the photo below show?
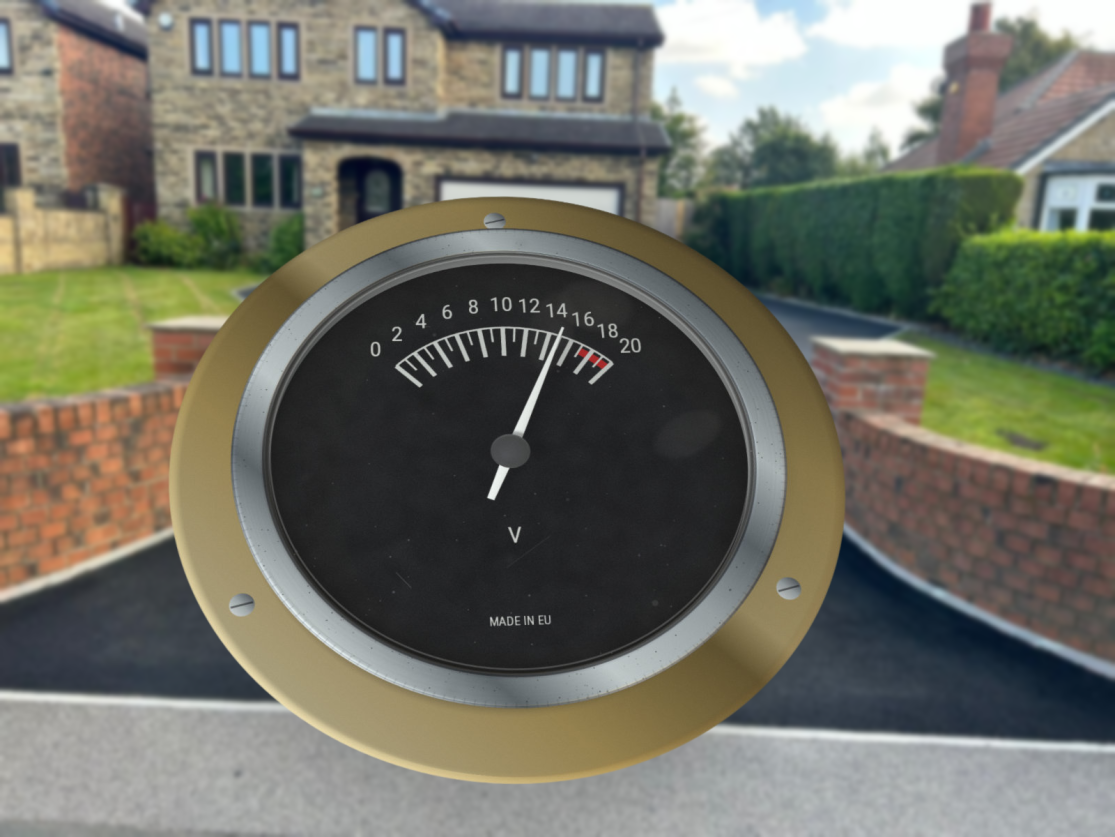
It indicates 15 V
